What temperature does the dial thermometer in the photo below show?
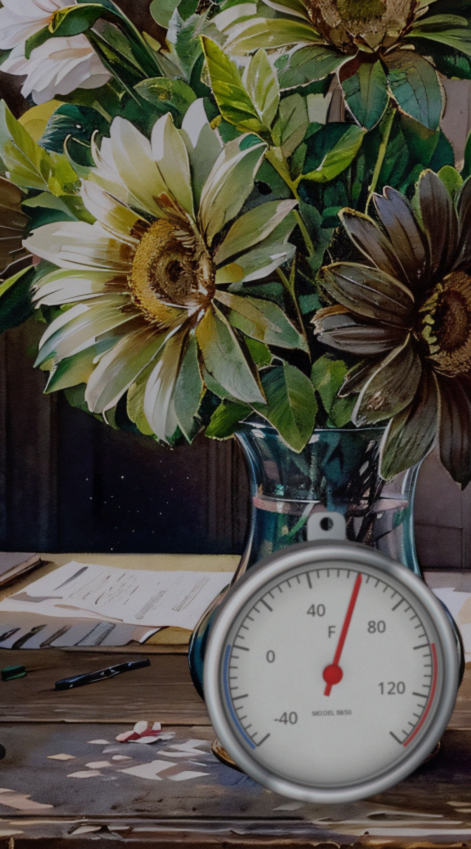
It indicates 60 °F
